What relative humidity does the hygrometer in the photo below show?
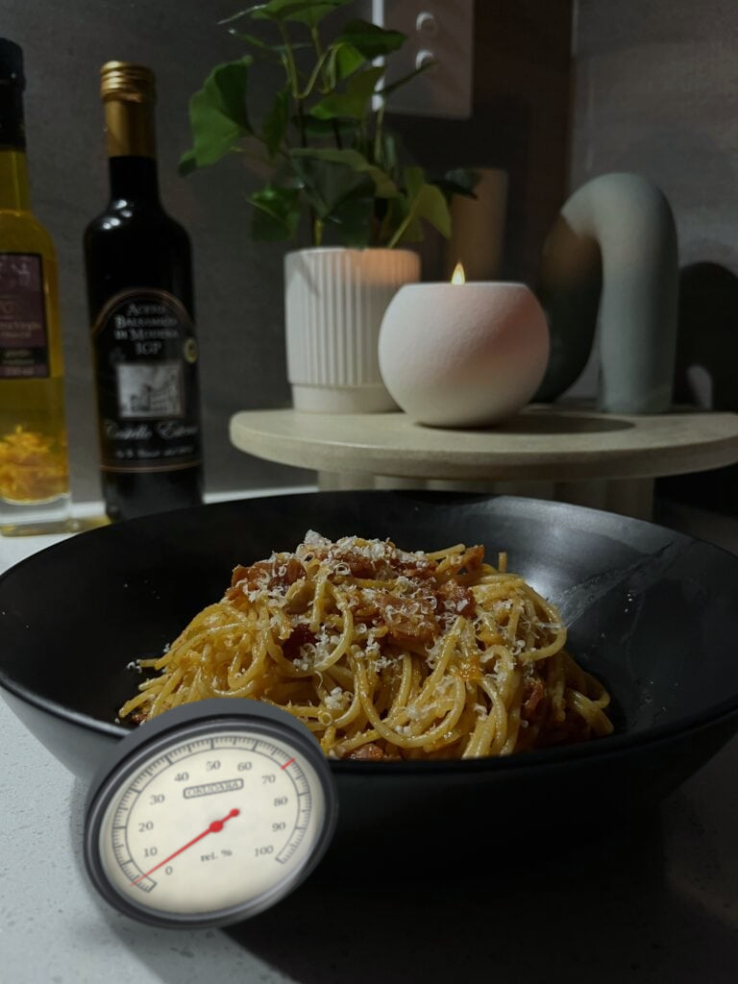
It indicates 5 %
